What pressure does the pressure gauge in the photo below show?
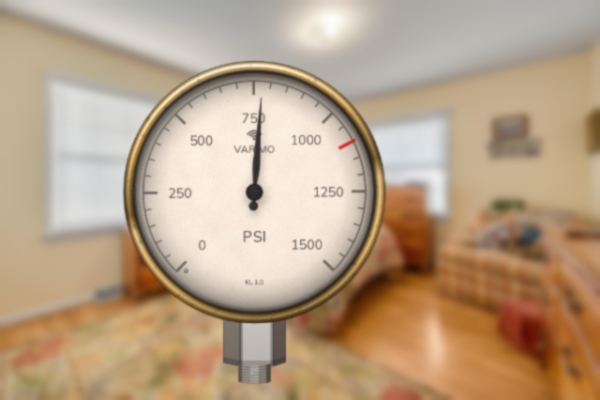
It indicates 775 psi
